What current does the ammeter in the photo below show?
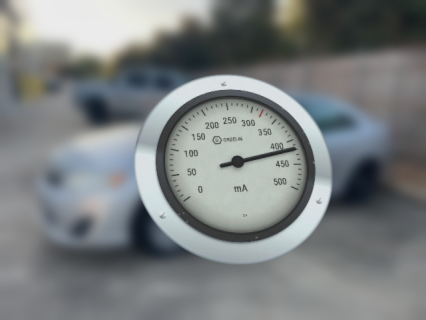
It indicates 420 mA
